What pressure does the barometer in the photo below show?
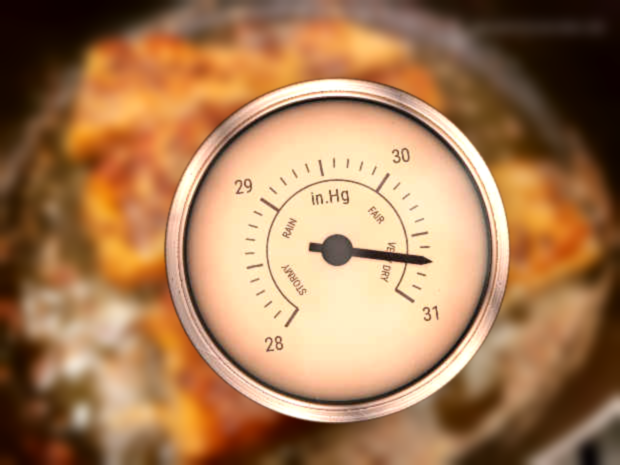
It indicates 30.7 inHg
